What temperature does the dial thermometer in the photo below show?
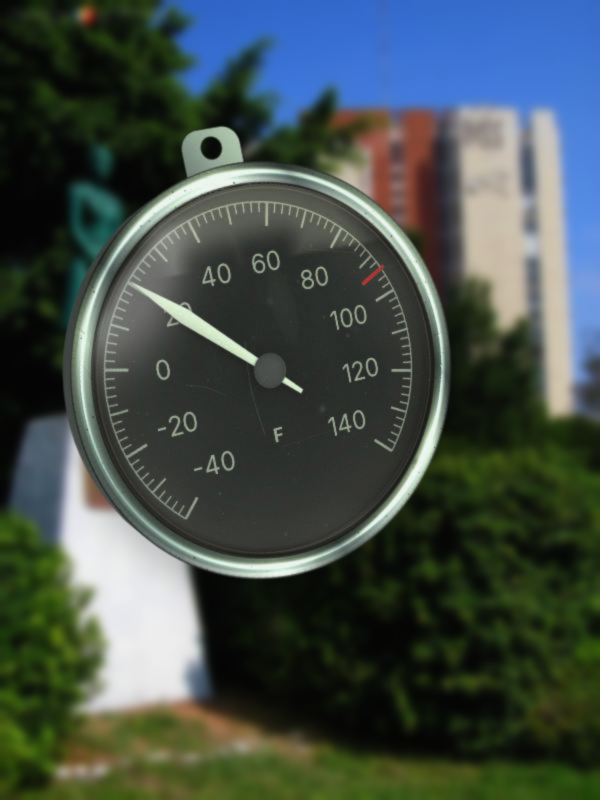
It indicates 20 °F
